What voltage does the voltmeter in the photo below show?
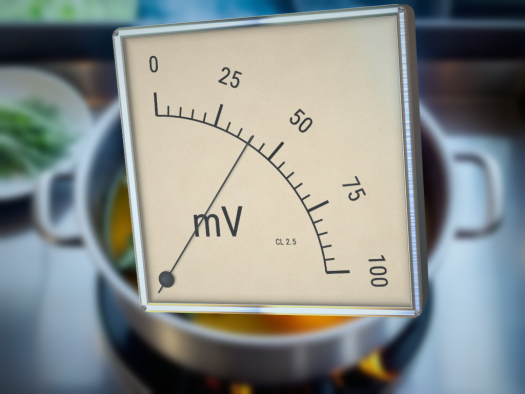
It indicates 40 mV
